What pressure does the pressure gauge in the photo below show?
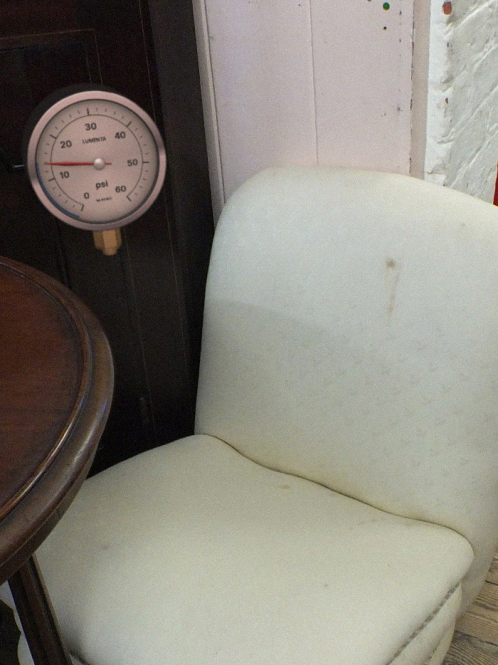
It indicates 14 psi
